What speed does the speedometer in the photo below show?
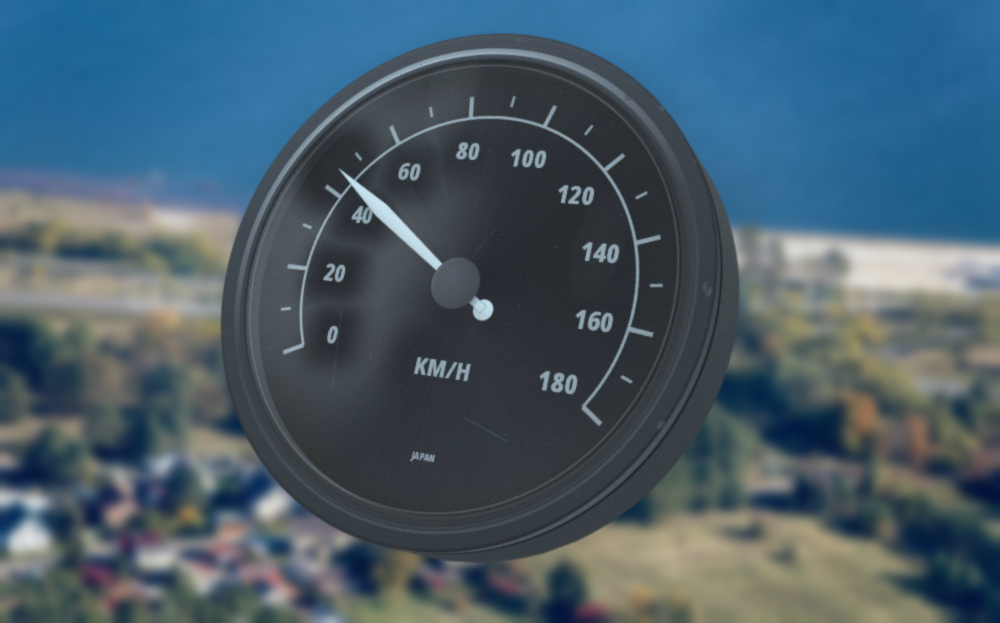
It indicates 45 km/h
